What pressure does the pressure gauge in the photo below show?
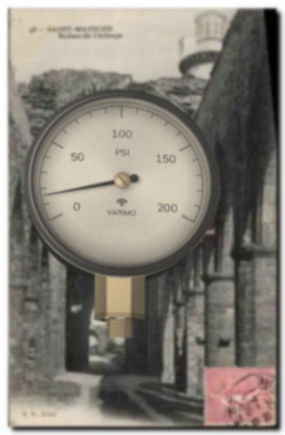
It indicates 15 psi
